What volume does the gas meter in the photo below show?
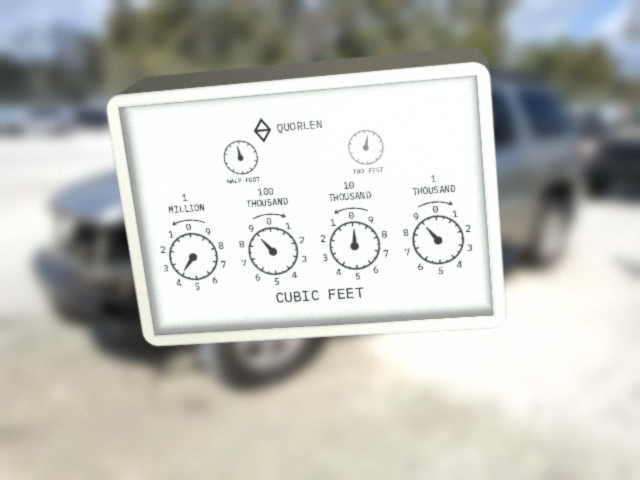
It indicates 389900 ft³
